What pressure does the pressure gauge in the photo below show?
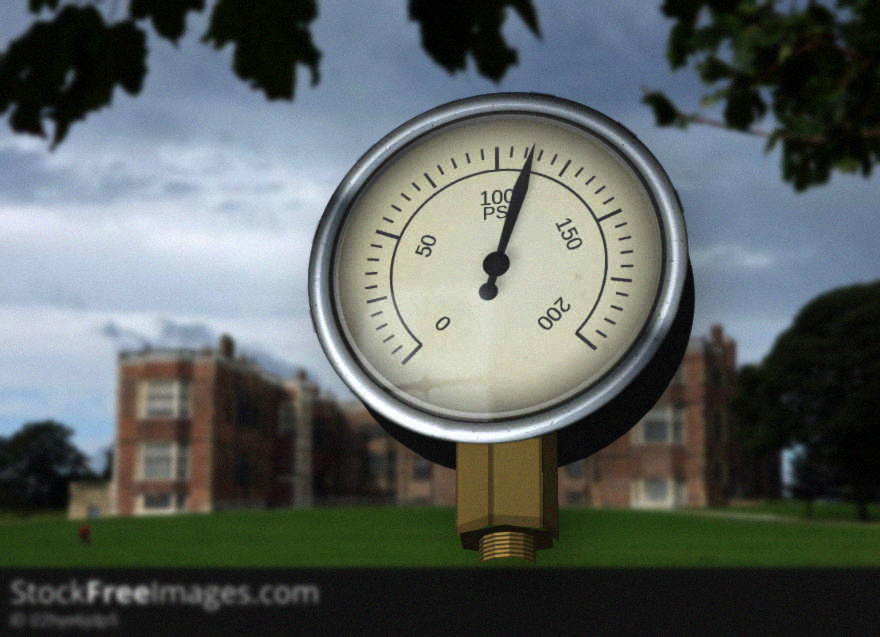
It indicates 112.5 psi
